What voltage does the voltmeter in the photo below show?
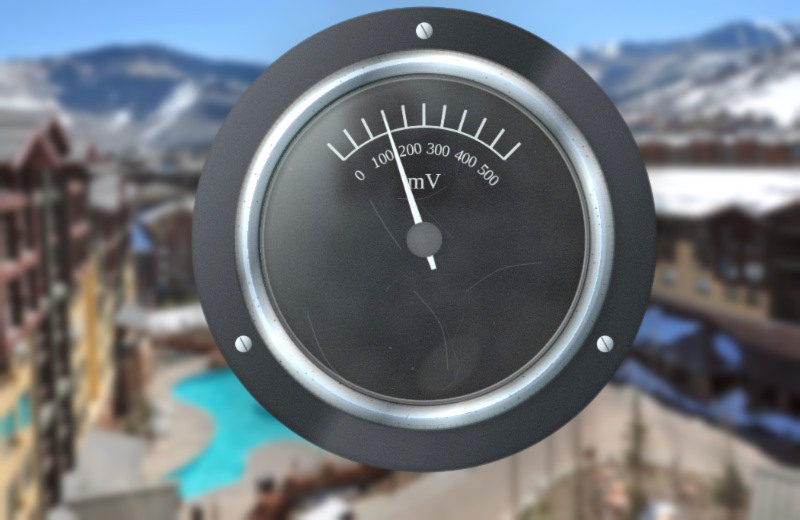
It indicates 150 mV
